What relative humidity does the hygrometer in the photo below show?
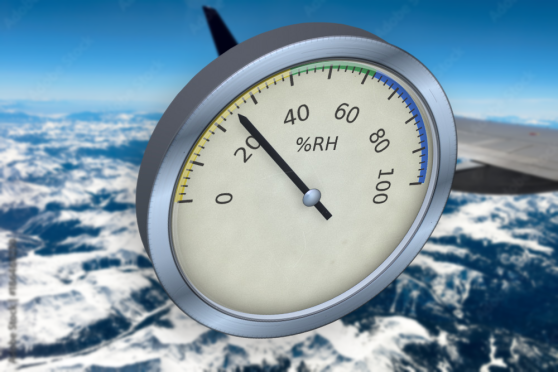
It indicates 25 %
